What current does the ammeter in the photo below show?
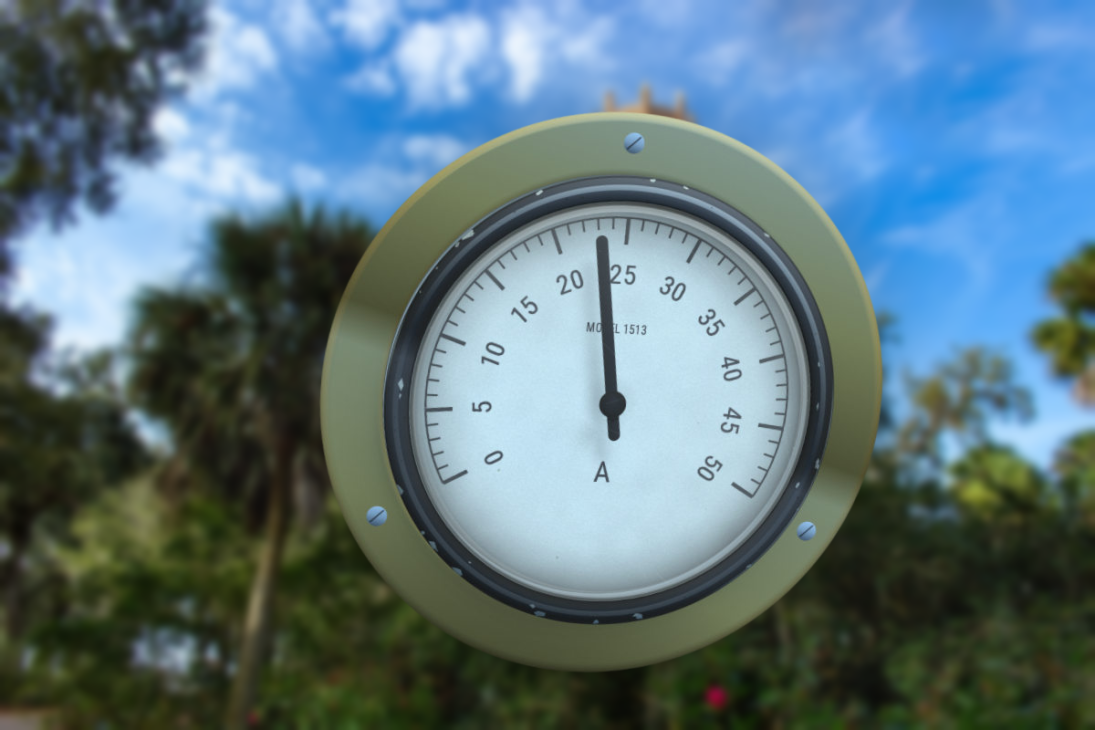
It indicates 23 A
